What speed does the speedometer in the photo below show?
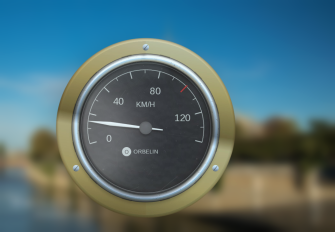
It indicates 15 km/h
